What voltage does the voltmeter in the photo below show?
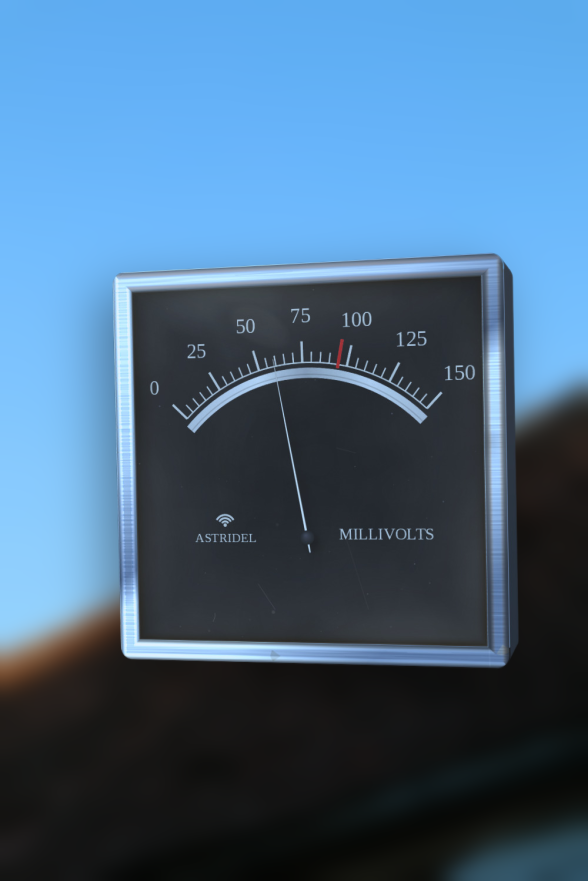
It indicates 60 mV
